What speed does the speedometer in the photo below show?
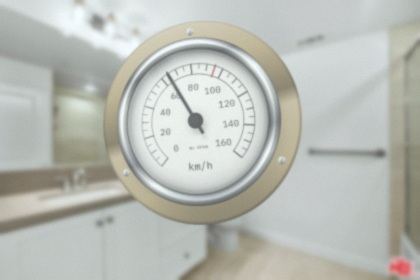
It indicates 65 km/h
